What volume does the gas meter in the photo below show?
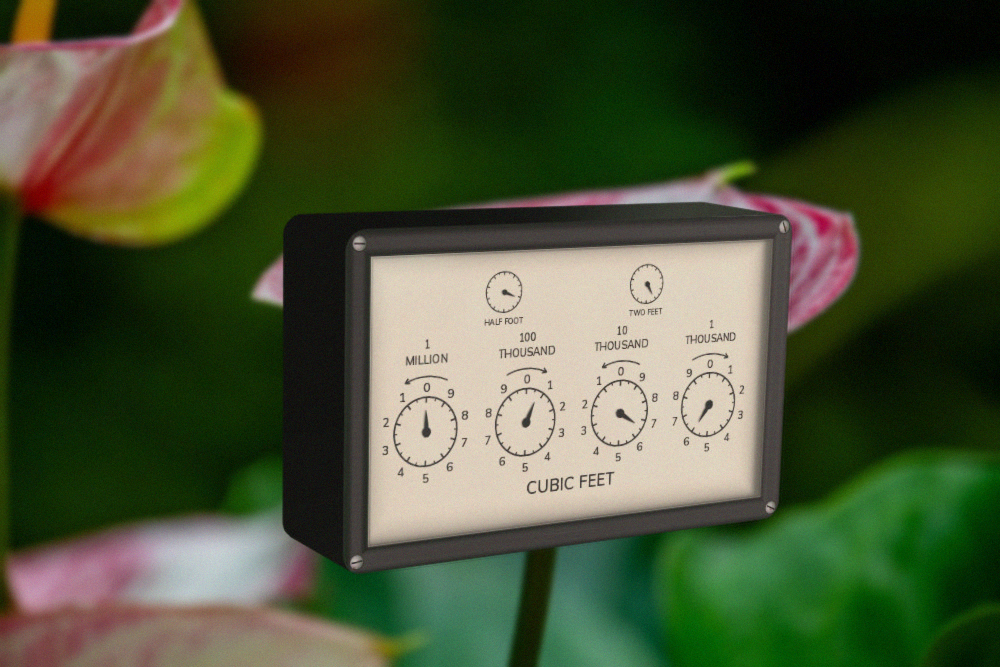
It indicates 6600 ft³
